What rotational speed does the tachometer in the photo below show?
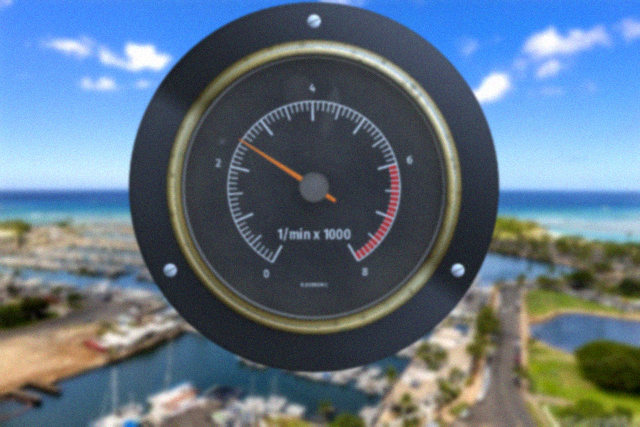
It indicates 2500 rpm
